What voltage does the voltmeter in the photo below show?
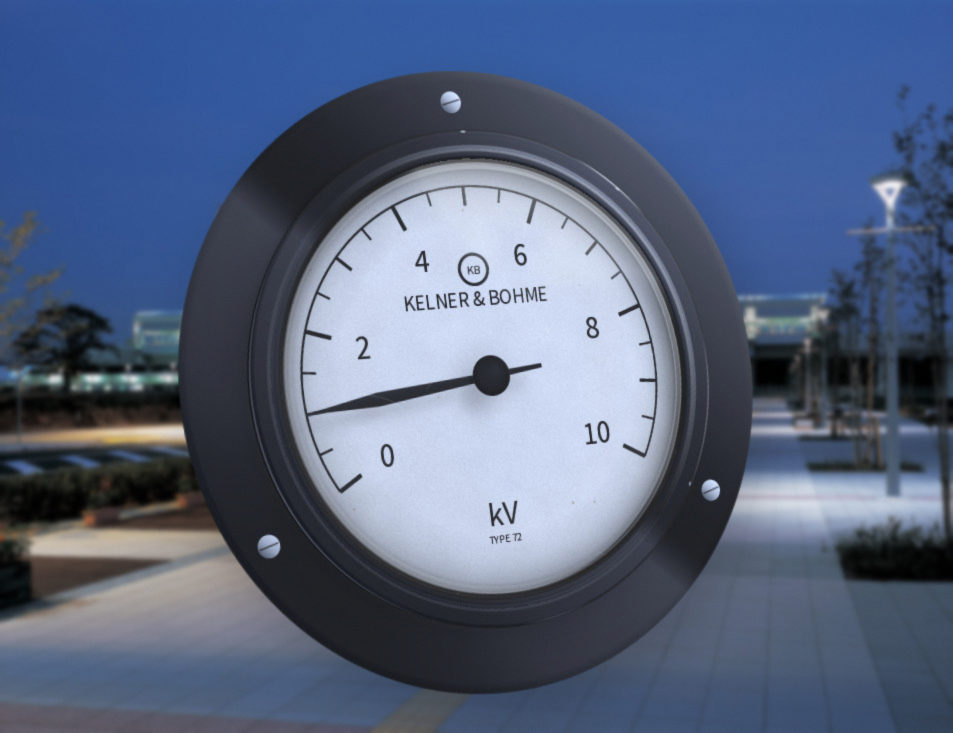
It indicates 1 kV
